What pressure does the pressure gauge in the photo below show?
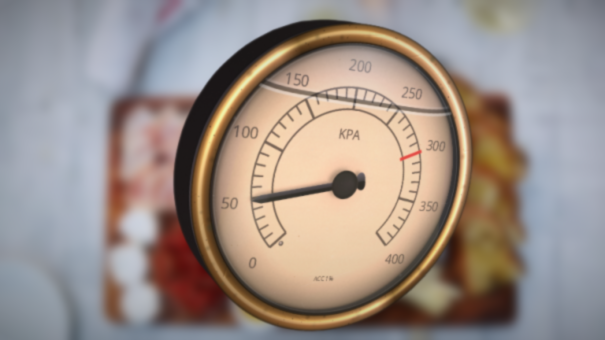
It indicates 50 kPa
